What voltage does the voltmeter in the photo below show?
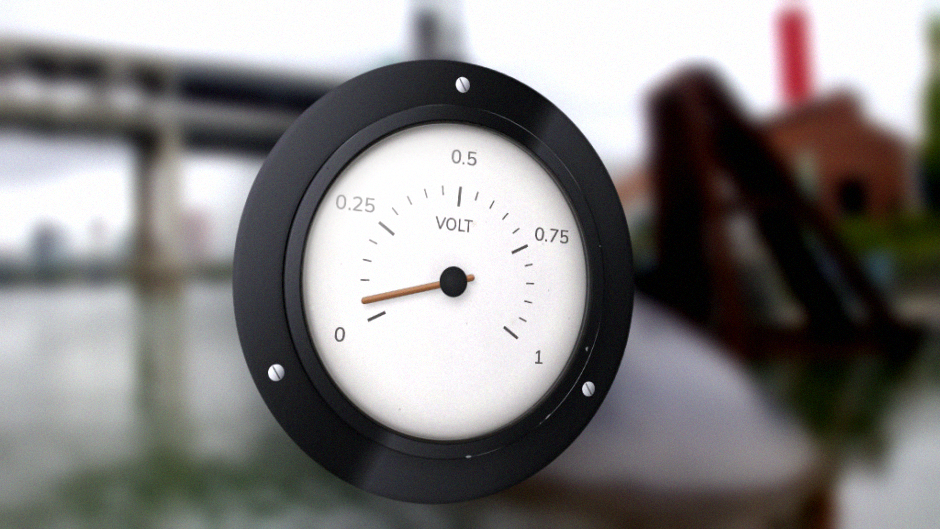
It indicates 0.05 V
